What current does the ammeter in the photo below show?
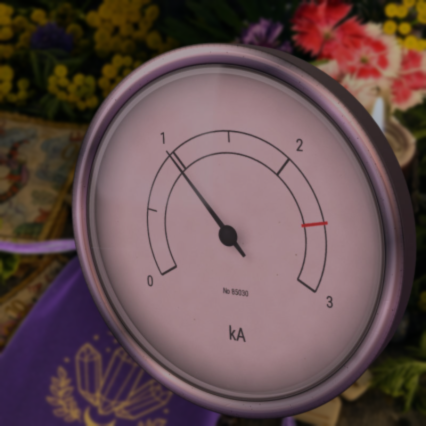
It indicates 1 kA
